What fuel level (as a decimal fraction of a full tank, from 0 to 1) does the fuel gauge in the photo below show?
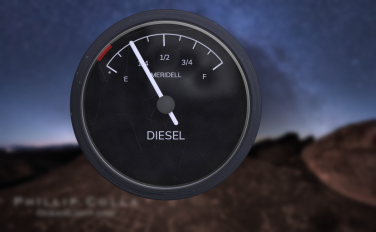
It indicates 0.25
